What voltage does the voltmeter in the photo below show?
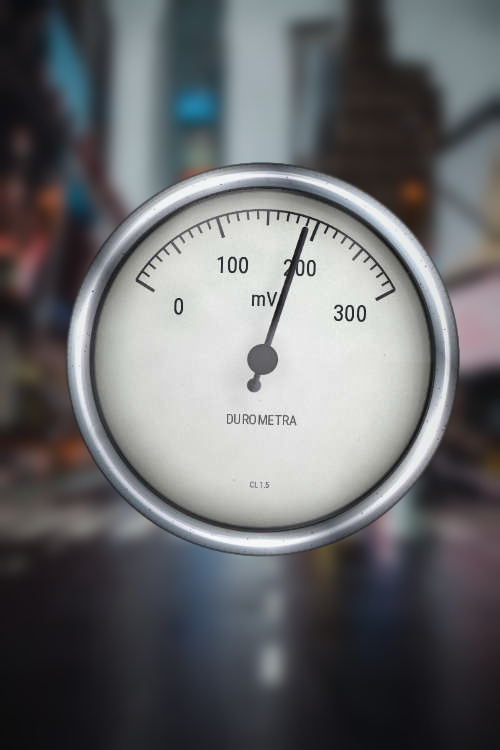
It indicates 190 mV
